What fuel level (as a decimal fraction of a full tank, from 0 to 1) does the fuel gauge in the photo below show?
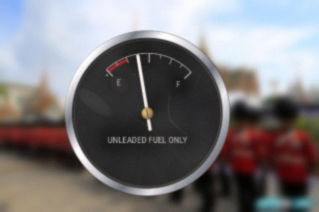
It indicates 0.375
